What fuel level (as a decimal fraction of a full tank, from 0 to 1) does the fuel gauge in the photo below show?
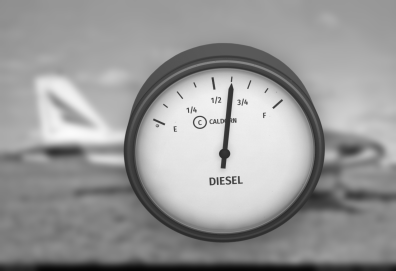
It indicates 0.625
